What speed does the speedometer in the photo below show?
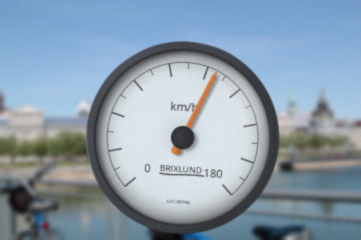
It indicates 105 km/h
